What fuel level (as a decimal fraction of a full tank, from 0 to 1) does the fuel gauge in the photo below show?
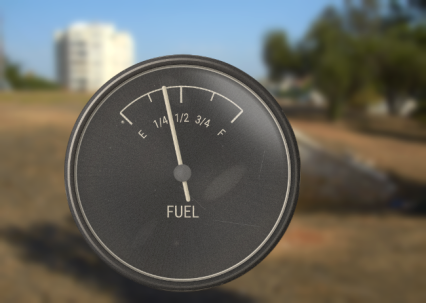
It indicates 0.375
